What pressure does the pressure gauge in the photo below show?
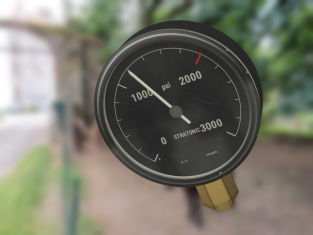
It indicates 1200 psi
